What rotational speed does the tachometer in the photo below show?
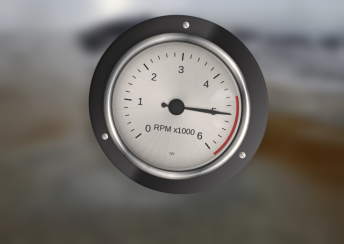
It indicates 5000 rpm
